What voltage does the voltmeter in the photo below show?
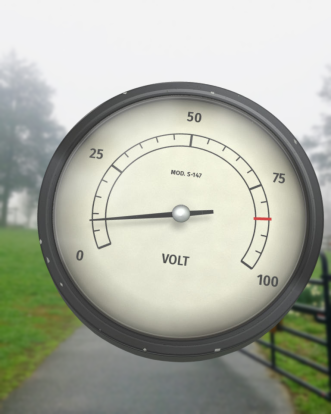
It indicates 7.5 V
